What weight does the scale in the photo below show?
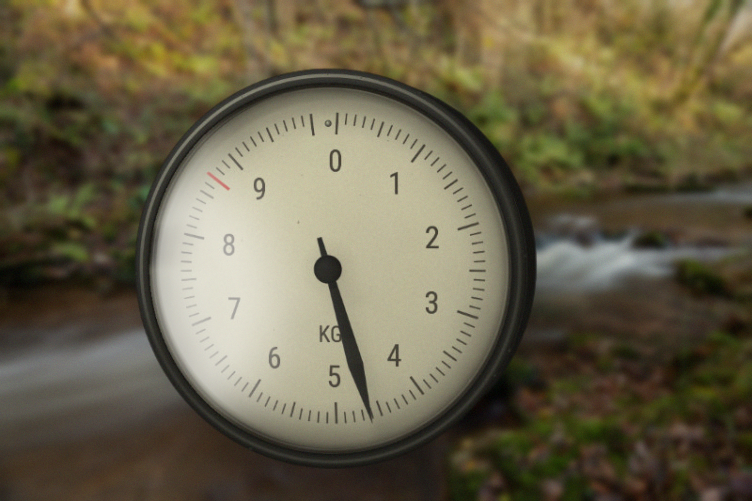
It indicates 4.6 kg
